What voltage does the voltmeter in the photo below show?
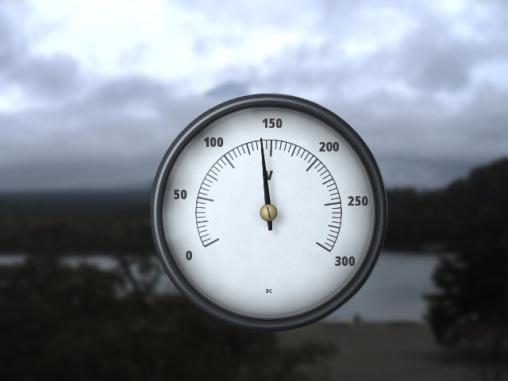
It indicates 140 V
